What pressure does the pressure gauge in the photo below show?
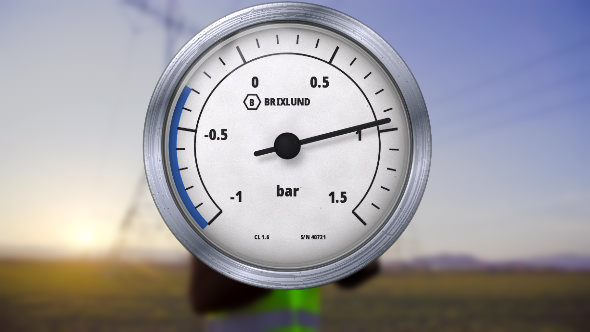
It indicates 0.95 bar
